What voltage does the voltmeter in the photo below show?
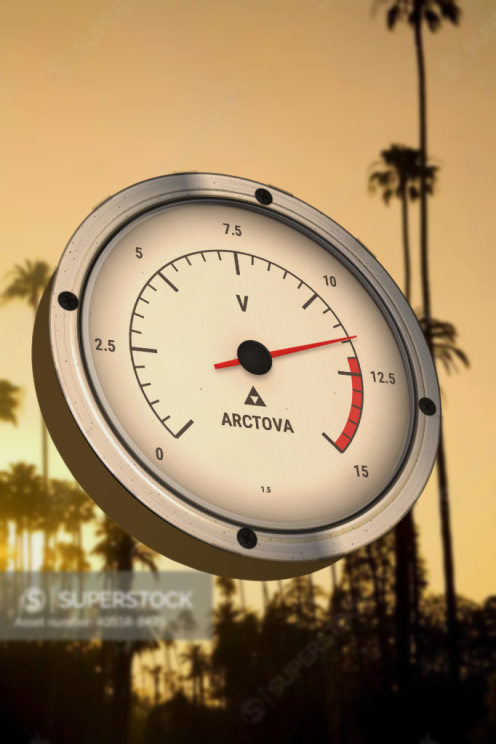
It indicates 11.5 V
